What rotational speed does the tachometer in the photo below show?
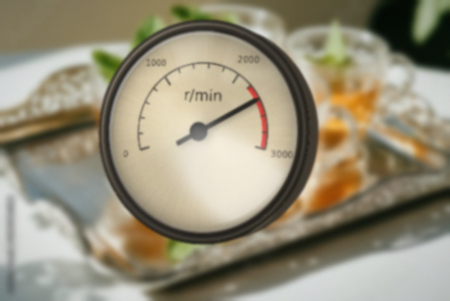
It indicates 2400 rpm
